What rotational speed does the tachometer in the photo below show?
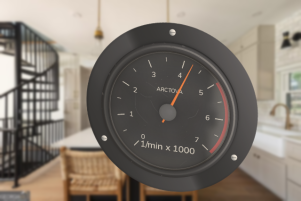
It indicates 4250 rpm
